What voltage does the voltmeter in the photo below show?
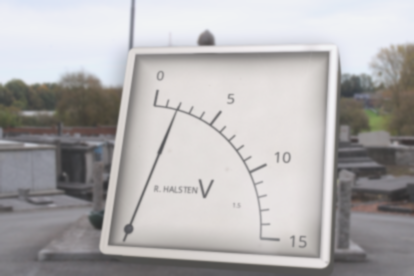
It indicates 2 V
